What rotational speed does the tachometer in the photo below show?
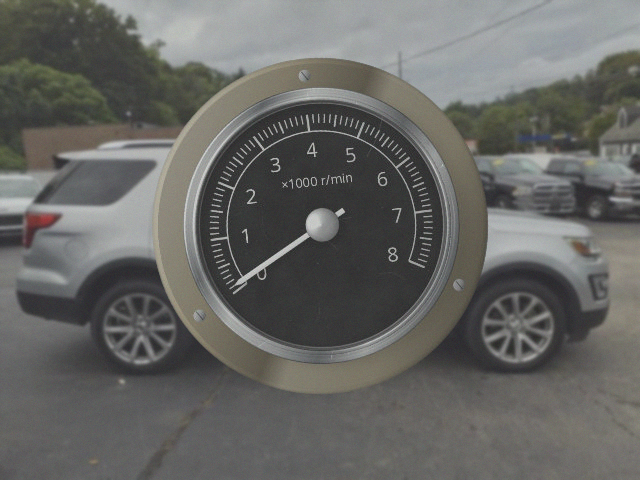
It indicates 100 rpm
